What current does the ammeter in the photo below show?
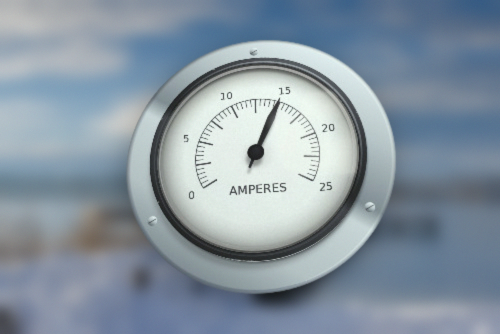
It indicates 15 A
